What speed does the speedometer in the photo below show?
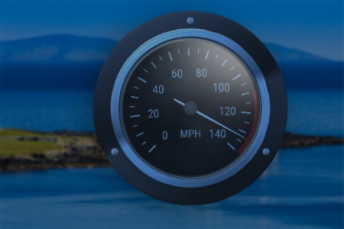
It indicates 132.5 mph
